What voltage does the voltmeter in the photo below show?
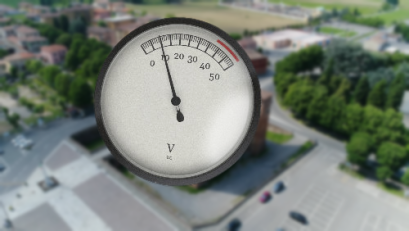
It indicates 10 V
